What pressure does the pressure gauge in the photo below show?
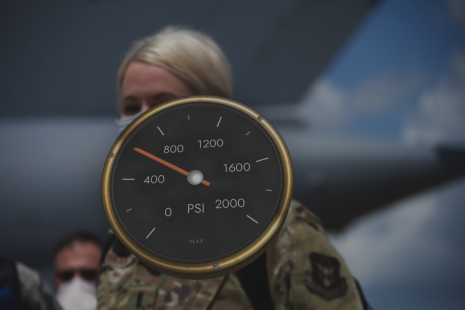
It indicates 600 psi
